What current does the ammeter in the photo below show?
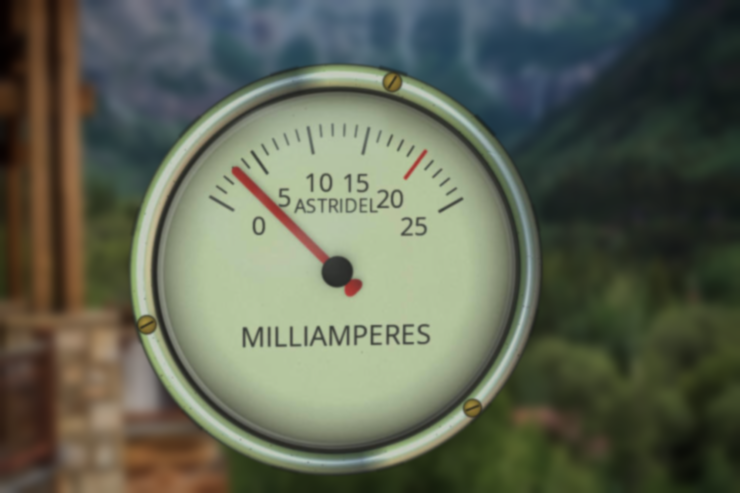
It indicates 3 mA
